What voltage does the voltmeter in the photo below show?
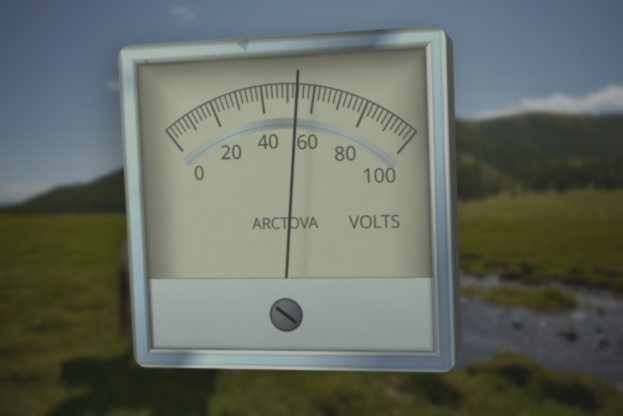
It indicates 54 V
